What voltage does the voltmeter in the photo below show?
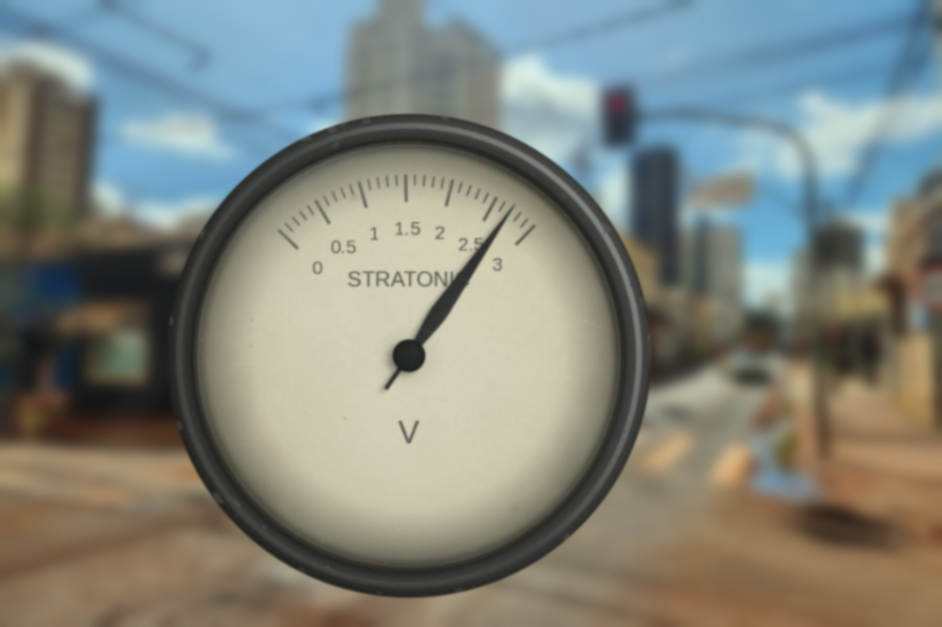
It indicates 2.7 V
